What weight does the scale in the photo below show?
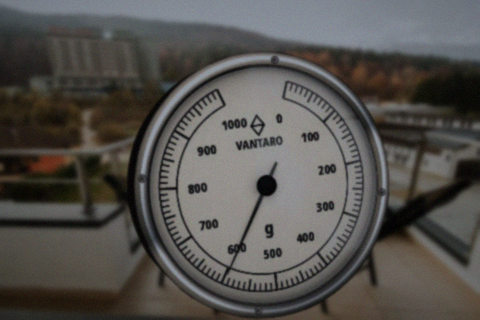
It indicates 600 g
